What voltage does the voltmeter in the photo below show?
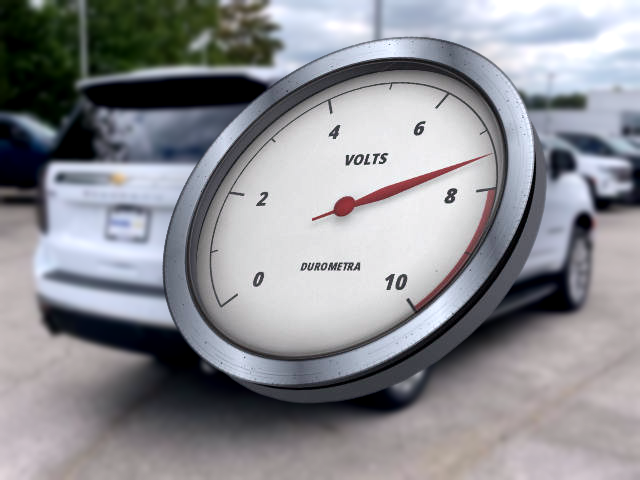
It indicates 7.5 V
